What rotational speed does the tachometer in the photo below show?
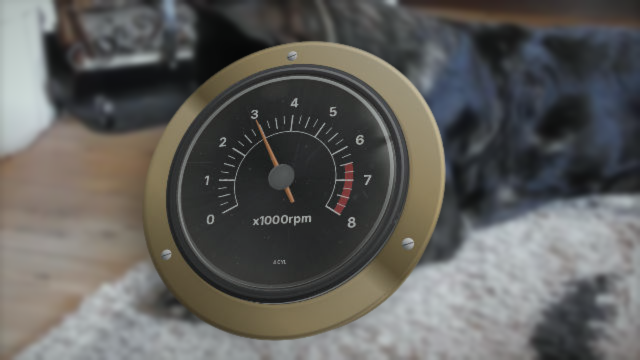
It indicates 3000 rpm
